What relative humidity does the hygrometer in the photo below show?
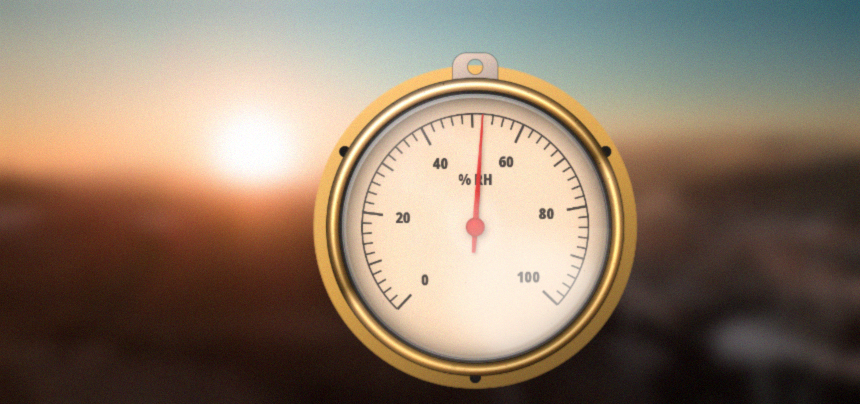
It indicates 52 %
